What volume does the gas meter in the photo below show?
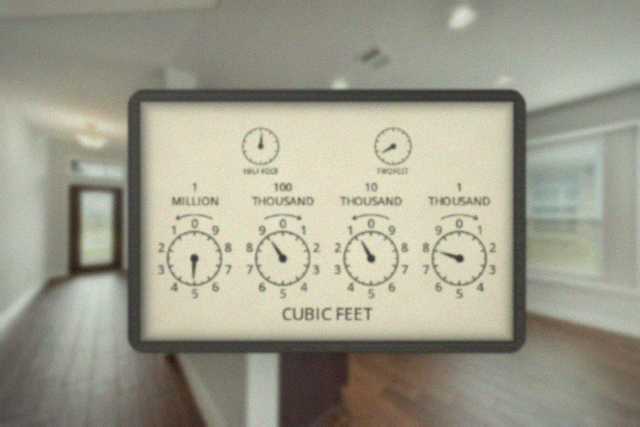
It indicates 490800 ft³
